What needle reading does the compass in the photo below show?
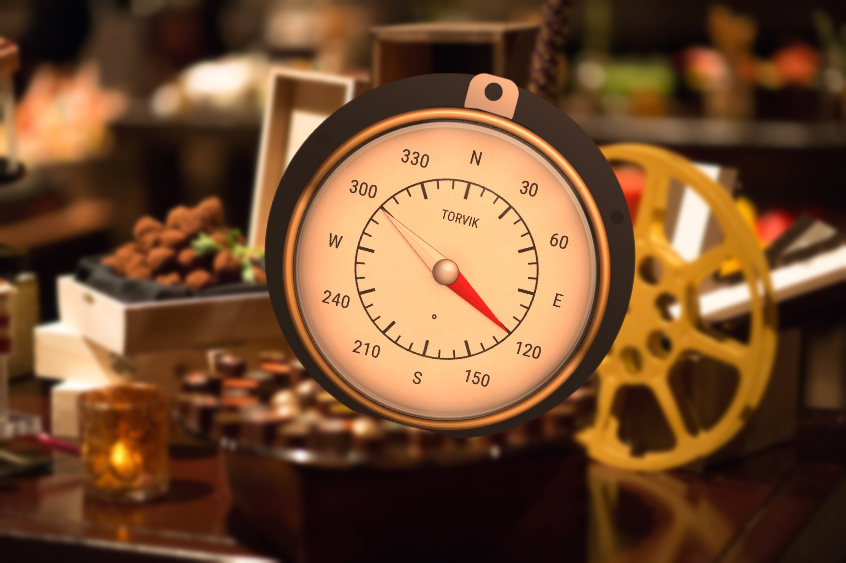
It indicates 120 °
